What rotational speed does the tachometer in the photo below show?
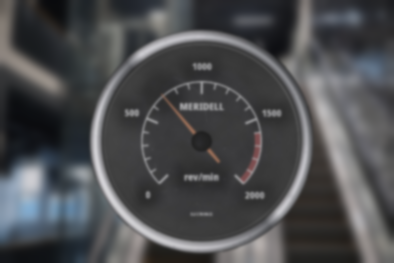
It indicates 700 rpm
